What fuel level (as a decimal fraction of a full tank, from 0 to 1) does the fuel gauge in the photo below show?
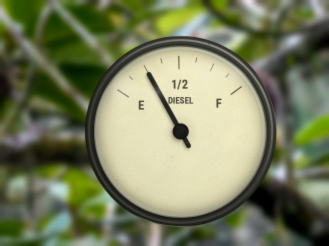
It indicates 0.25
